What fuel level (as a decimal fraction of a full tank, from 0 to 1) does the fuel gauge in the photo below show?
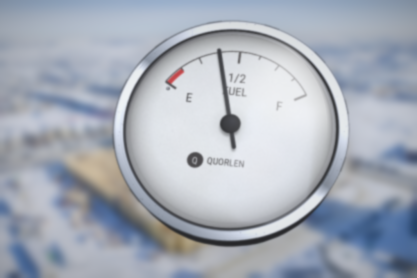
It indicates 0.375
